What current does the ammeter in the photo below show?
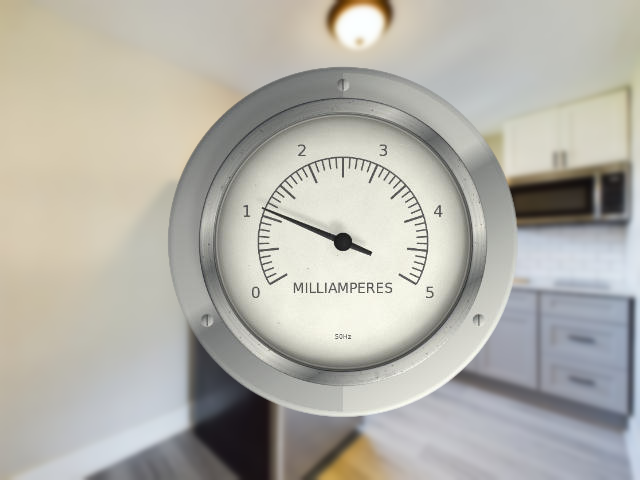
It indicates 1.1 mA
